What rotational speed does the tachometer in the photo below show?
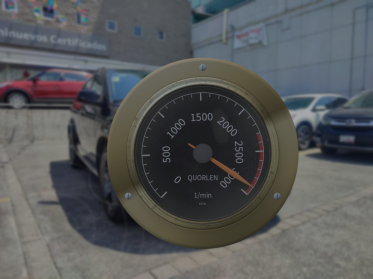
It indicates 2900 rpm
